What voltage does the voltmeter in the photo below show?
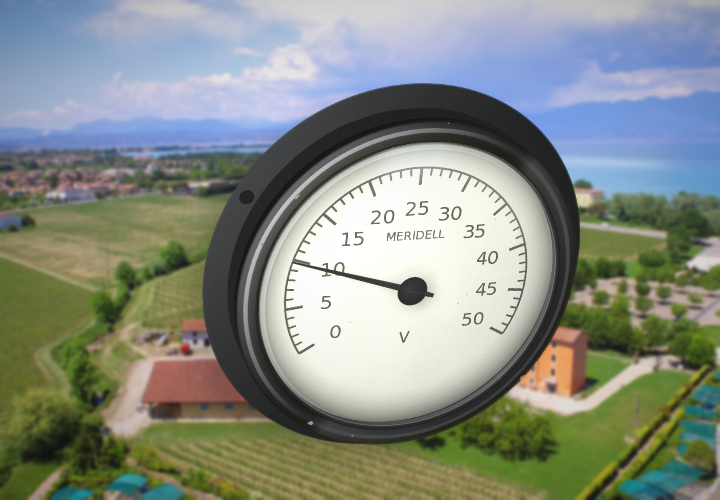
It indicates 10 V
